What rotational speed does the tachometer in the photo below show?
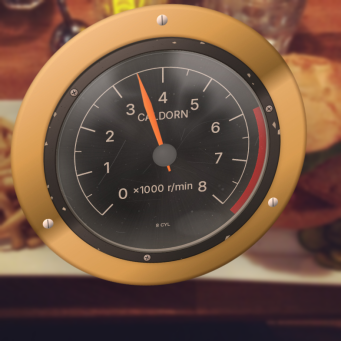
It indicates 3500 rpm
